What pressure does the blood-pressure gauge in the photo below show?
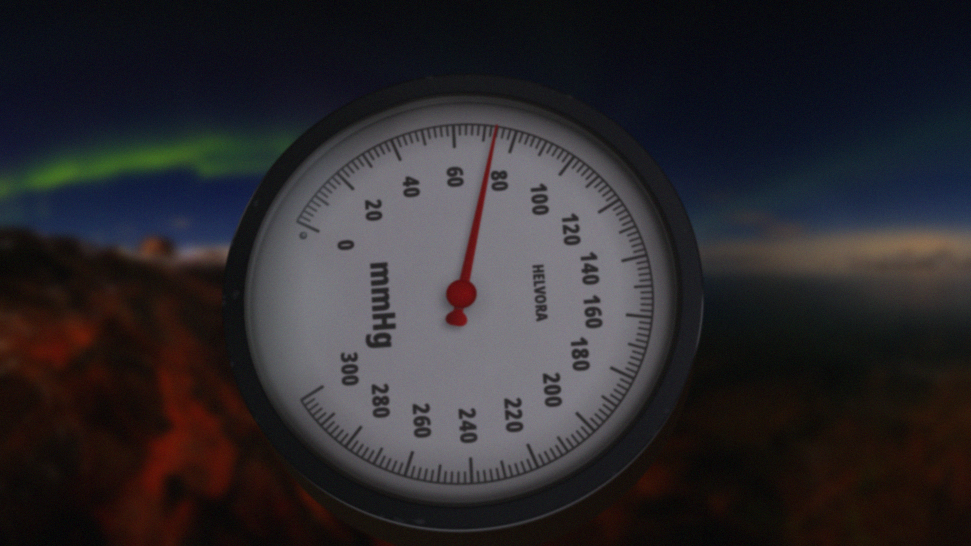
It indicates 74 mmHg
